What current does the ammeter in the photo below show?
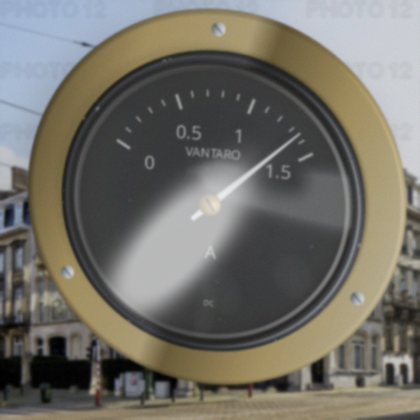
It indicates 1.35 A
